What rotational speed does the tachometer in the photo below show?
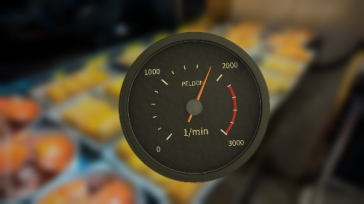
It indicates 1800 rpm
